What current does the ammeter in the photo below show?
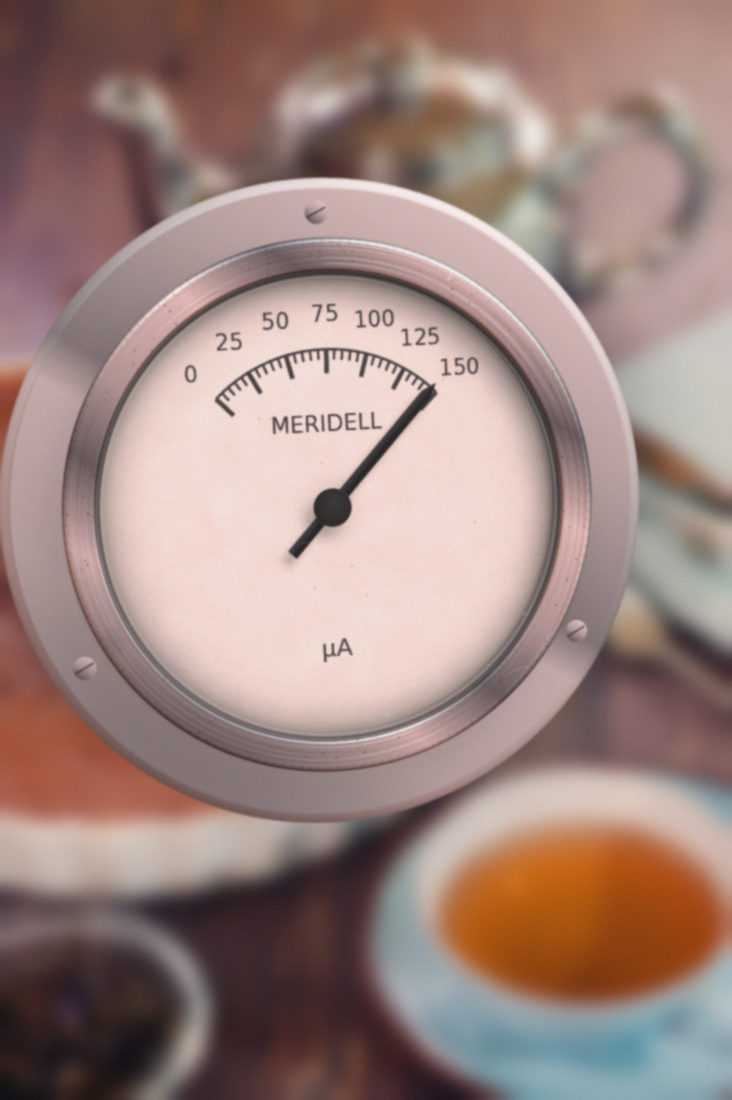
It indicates 145 µA
